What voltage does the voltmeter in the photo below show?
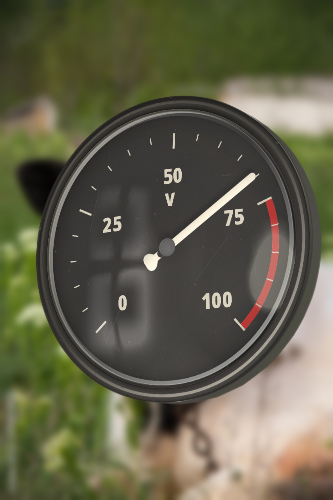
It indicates 70 V
